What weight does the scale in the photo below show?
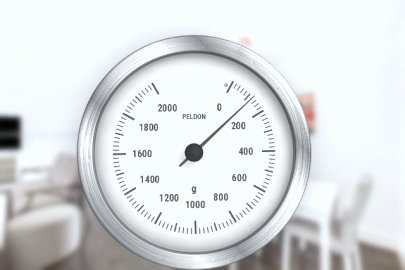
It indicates 120 g
